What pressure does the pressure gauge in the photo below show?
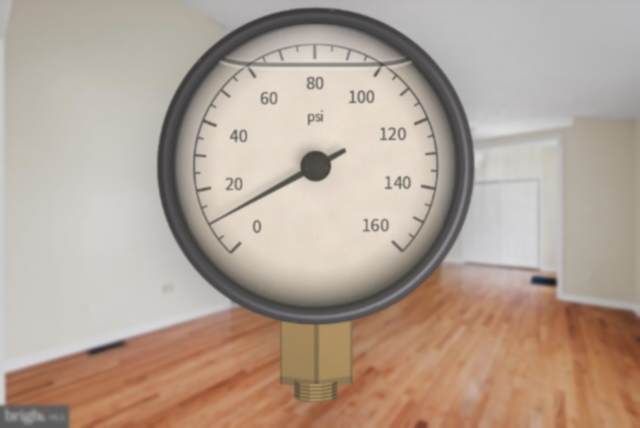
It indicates 10 psi
